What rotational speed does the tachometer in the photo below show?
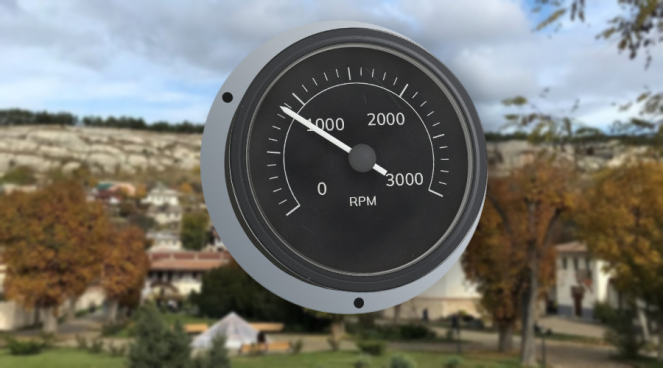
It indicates 850 rpm
